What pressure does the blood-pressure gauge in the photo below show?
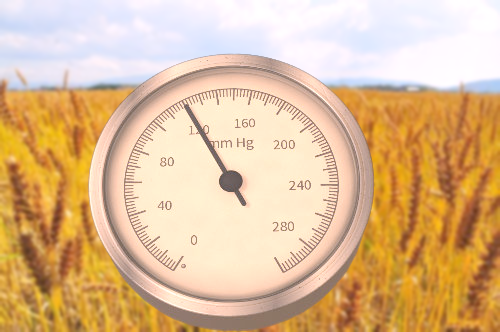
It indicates 120 mmHg
